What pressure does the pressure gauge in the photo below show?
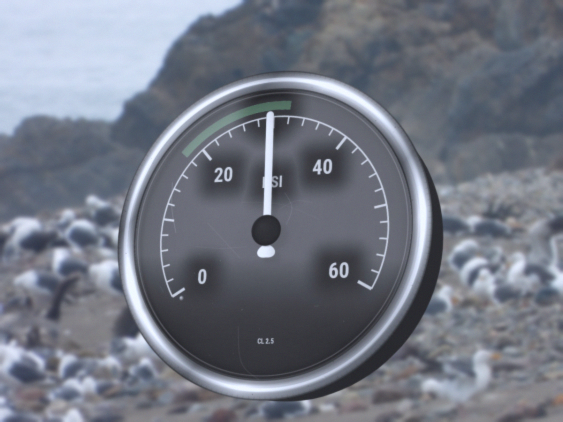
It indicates 30 psi
